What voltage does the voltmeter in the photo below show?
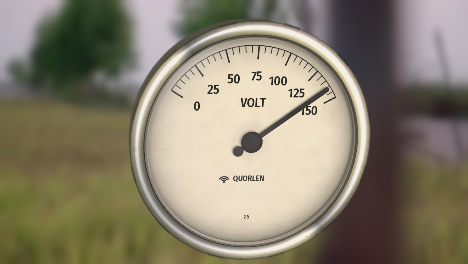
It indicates 140 V
